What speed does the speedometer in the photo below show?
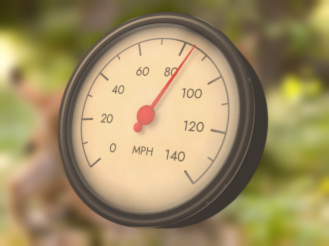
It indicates 85 mph
